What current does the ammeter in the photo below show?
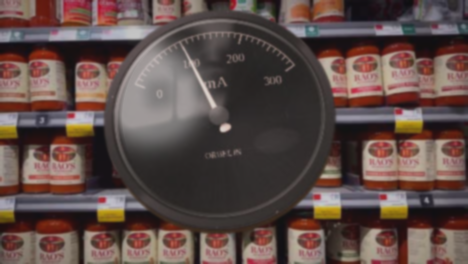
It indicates 100 mA
